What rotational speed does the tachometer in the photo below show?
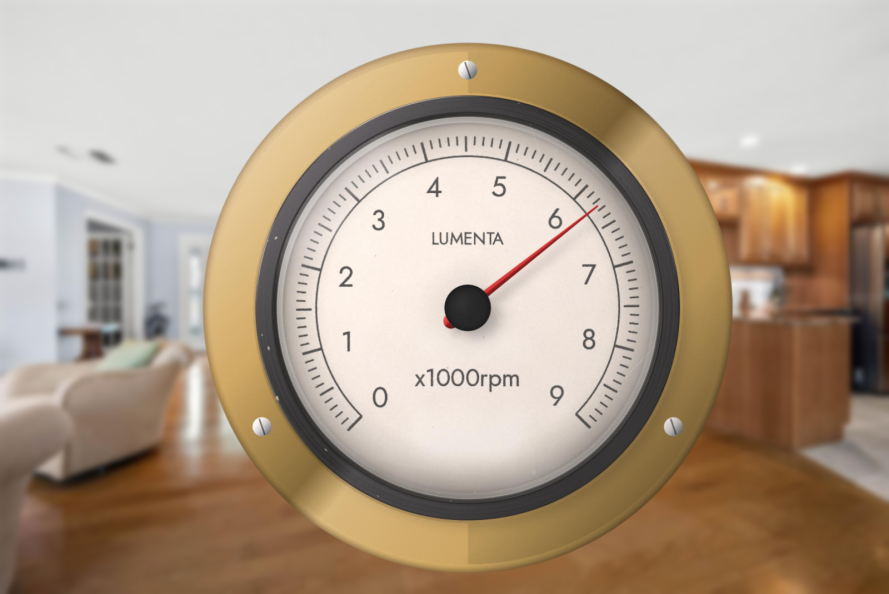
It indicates 6250 rpm
